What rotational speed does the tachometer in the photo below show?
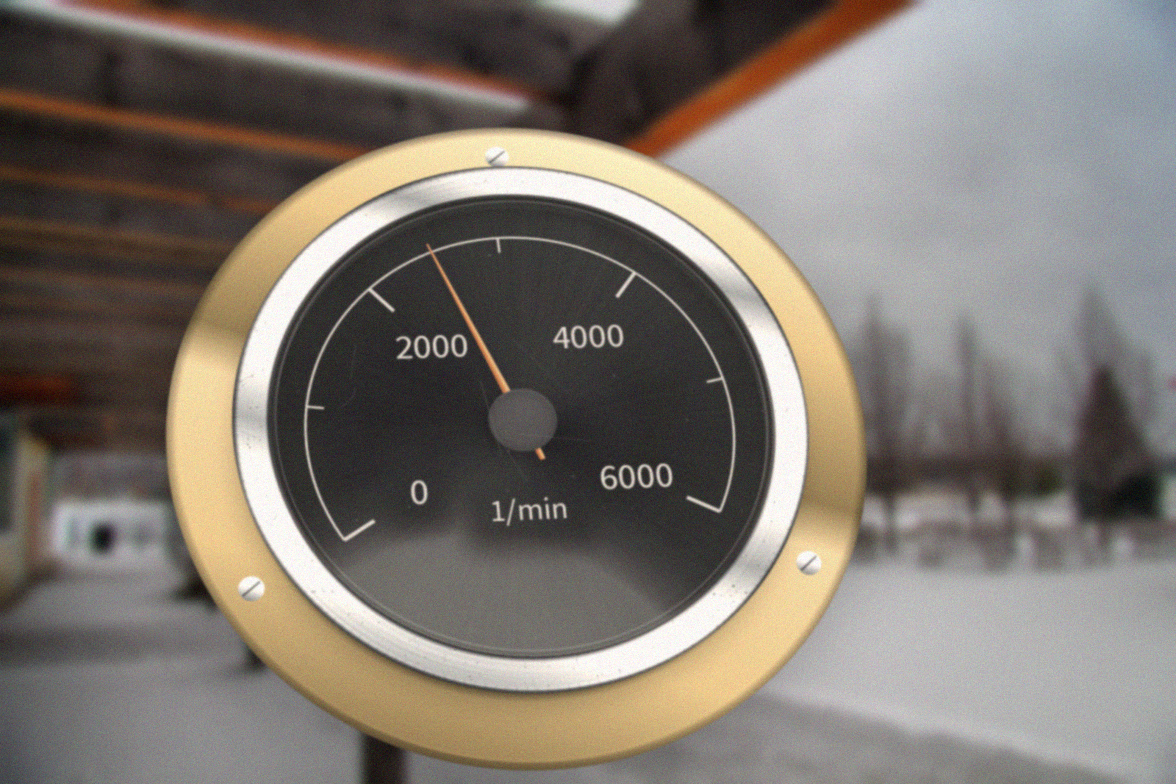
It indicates 2500 rpm
